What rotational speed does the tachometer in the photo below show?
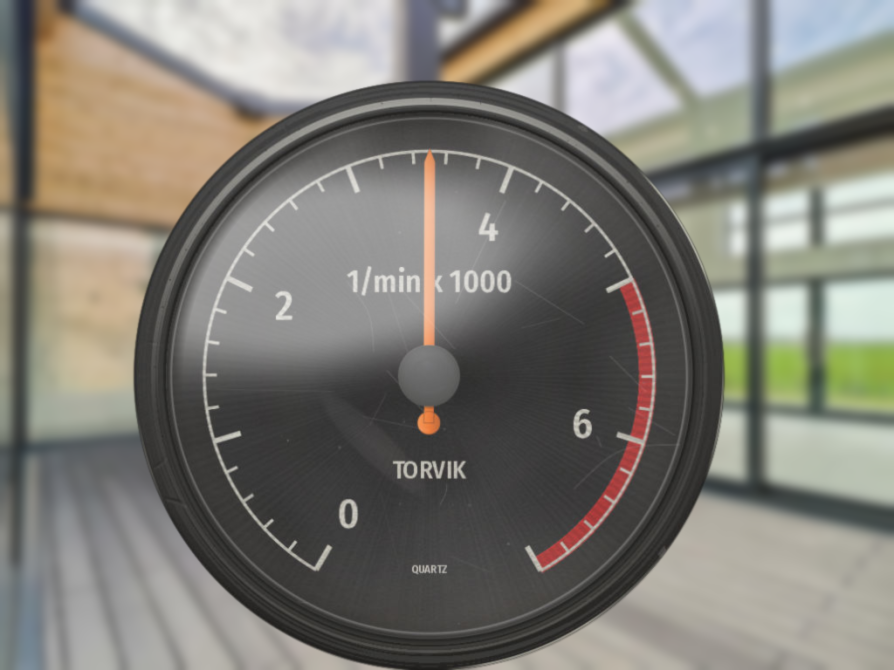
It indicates 3500 rpm
